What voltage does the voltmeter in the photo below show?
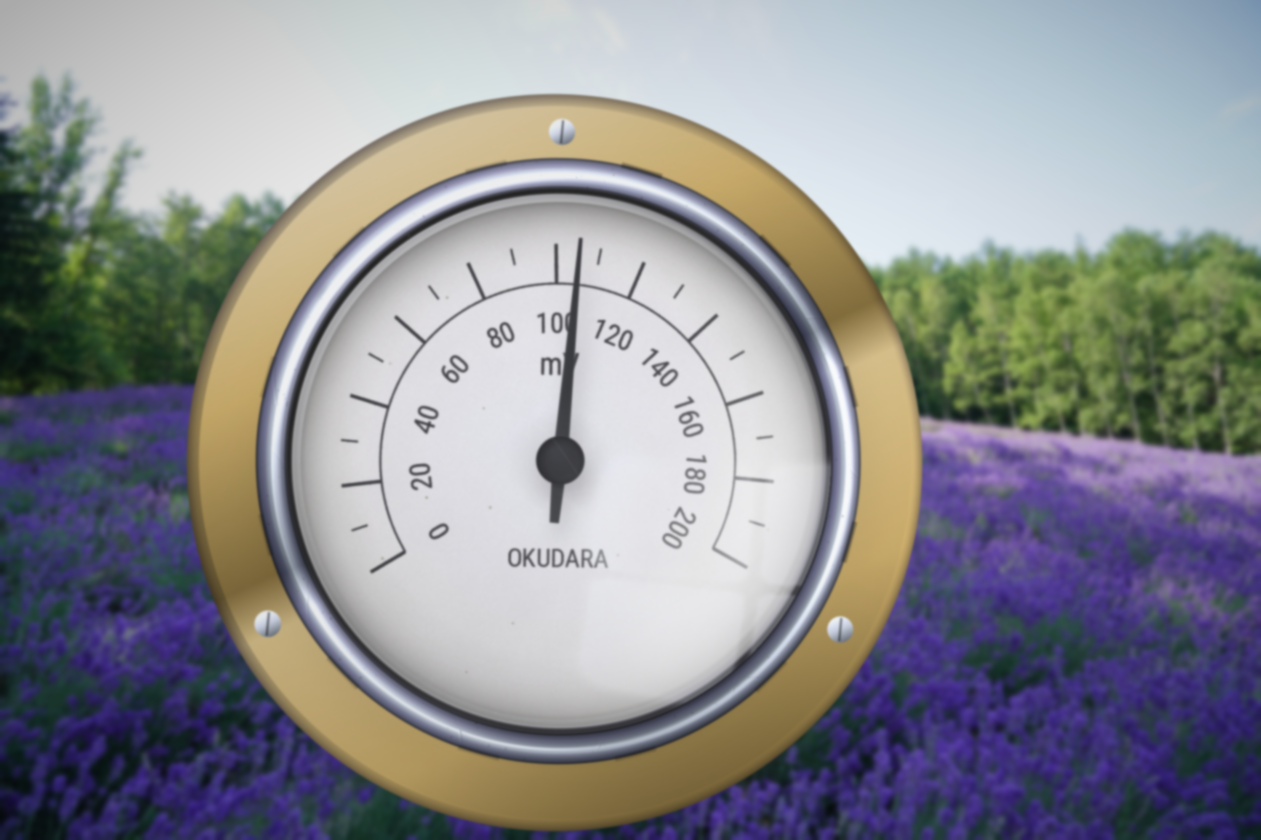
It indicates 105 mV
